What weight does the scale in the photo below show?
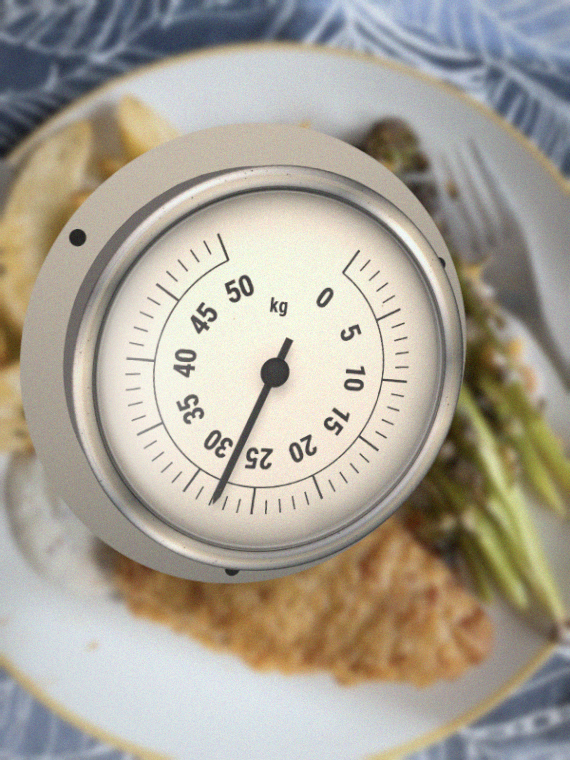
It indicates 28 kg
